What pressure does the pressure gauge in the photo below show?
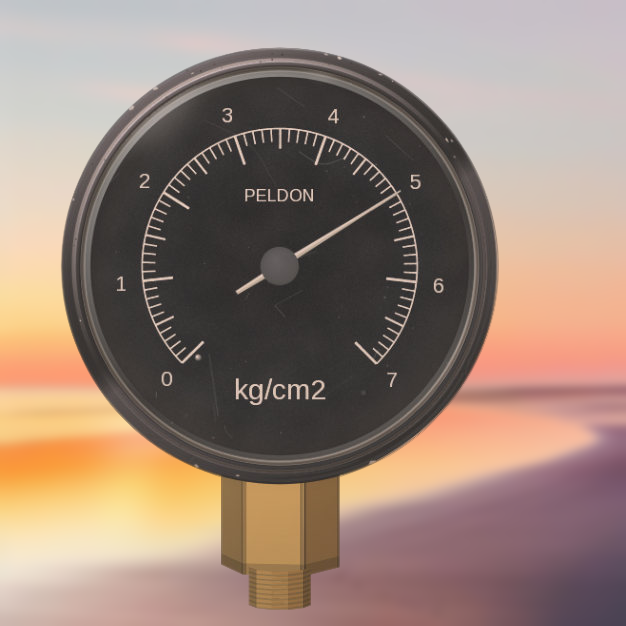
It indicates 5 kg/cm²
